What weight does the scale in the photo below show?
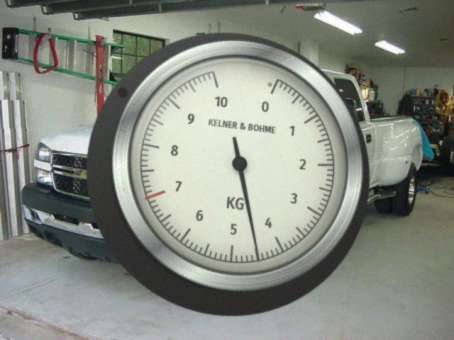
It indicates 4.5 kg
